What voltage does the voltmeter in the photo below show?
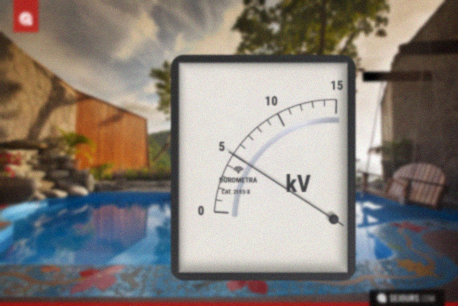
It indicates 5 kV
